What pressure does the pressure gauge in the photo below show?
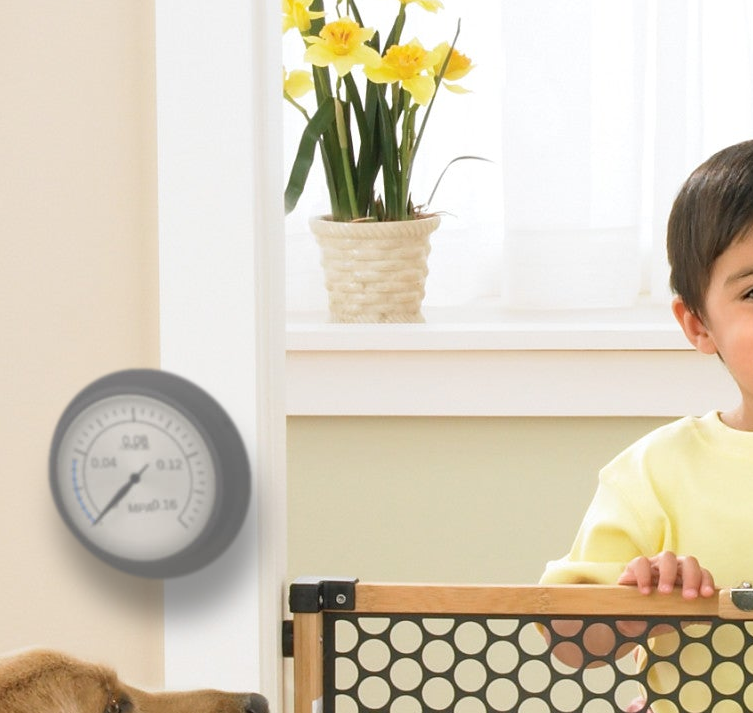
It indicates 0 MPa
